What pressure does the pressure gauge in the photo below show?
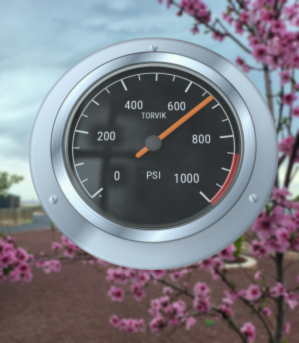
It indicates 675 psi
